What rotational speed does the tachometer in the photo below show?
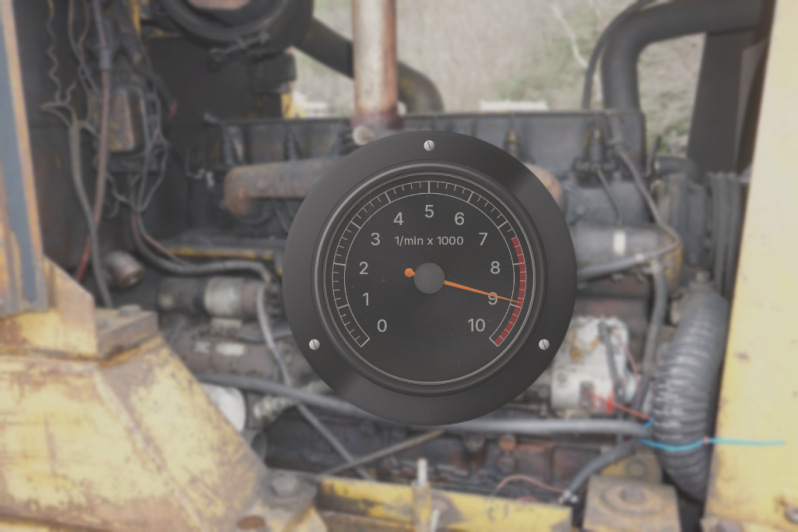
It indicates 8900 rpm
